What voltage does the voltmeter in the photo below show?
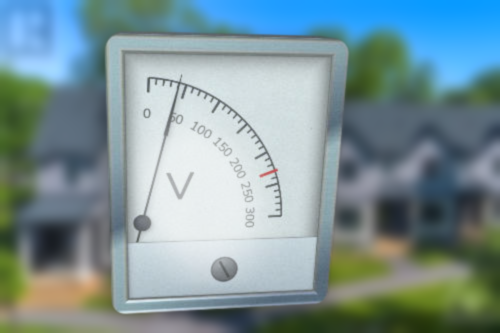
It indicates 40 V
